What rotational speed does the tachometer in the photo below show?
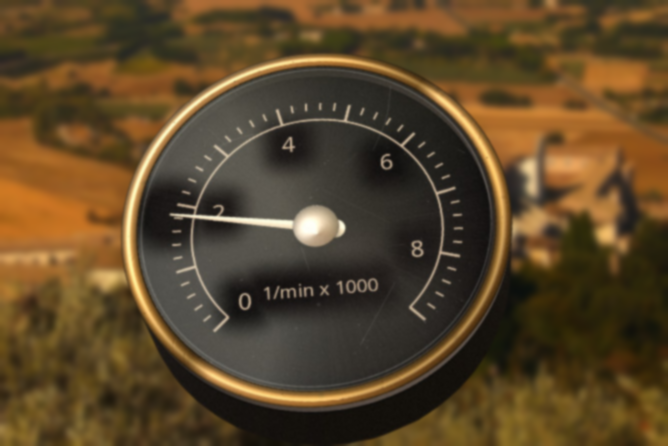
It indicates 1800 rpm
